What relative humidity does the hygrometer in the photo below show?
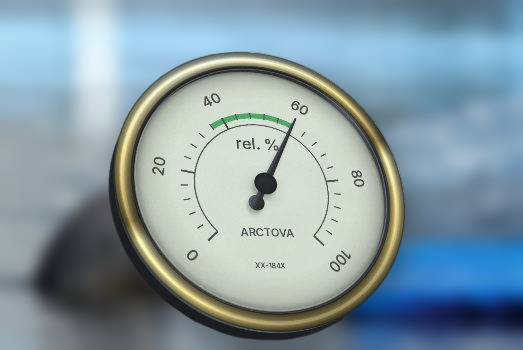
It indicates 60 %
